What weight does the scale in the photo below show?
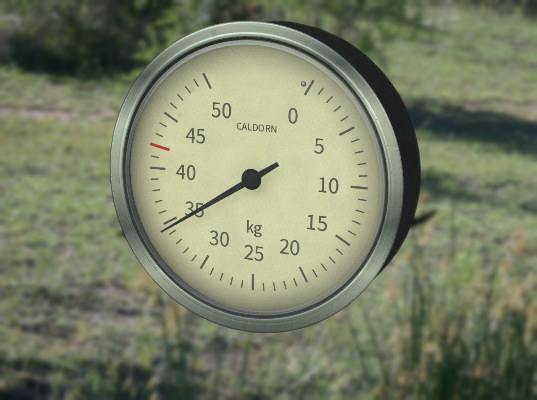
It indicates 34.5 kg
